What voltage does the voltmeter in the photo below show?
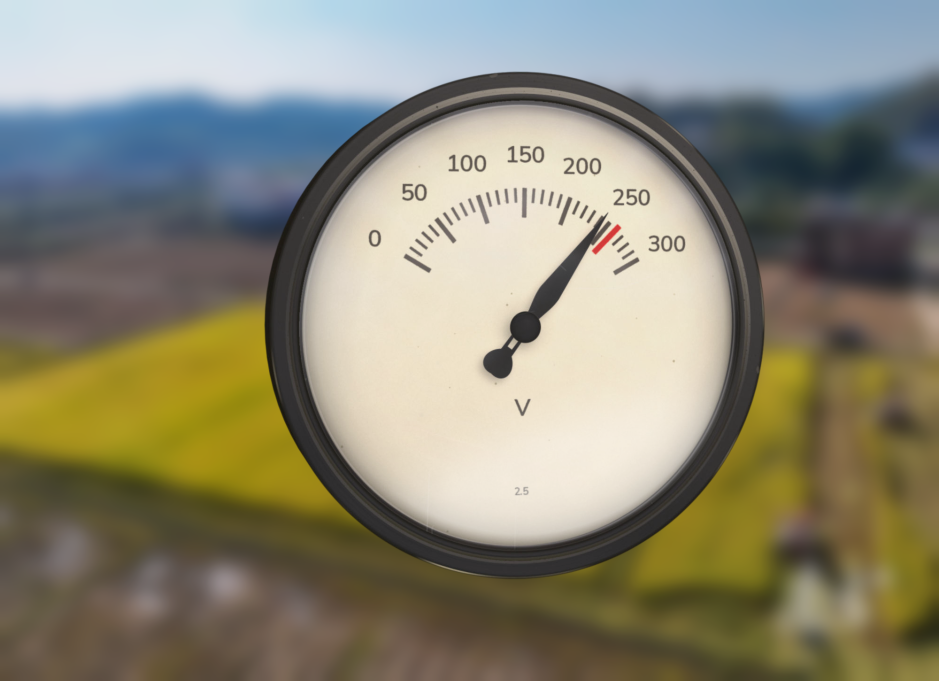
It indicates 240 V
